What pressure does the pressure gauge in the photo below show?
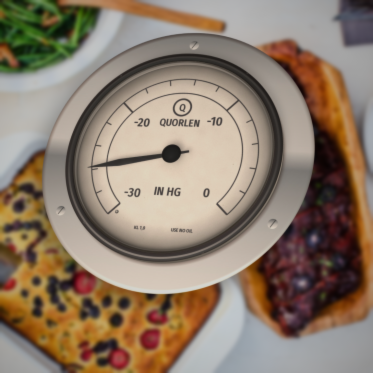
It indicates -26 inHg
